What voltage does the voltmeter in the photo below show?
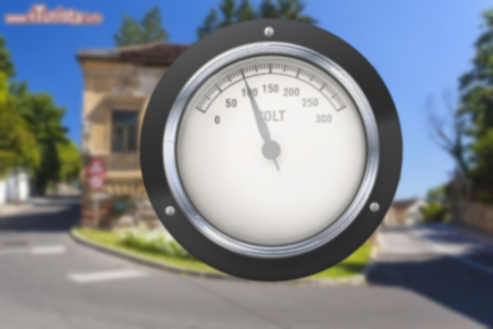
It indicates 100 V
